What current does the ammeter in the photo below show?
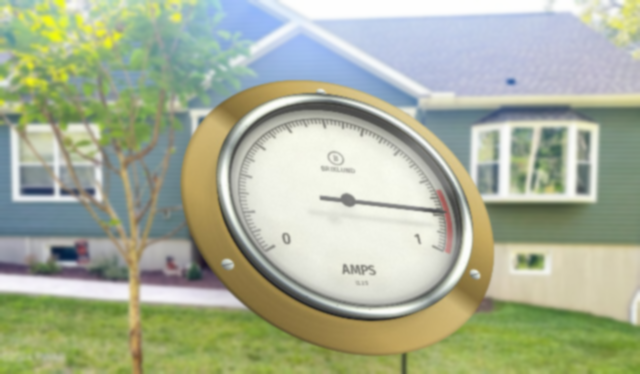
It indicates 0.9 A
